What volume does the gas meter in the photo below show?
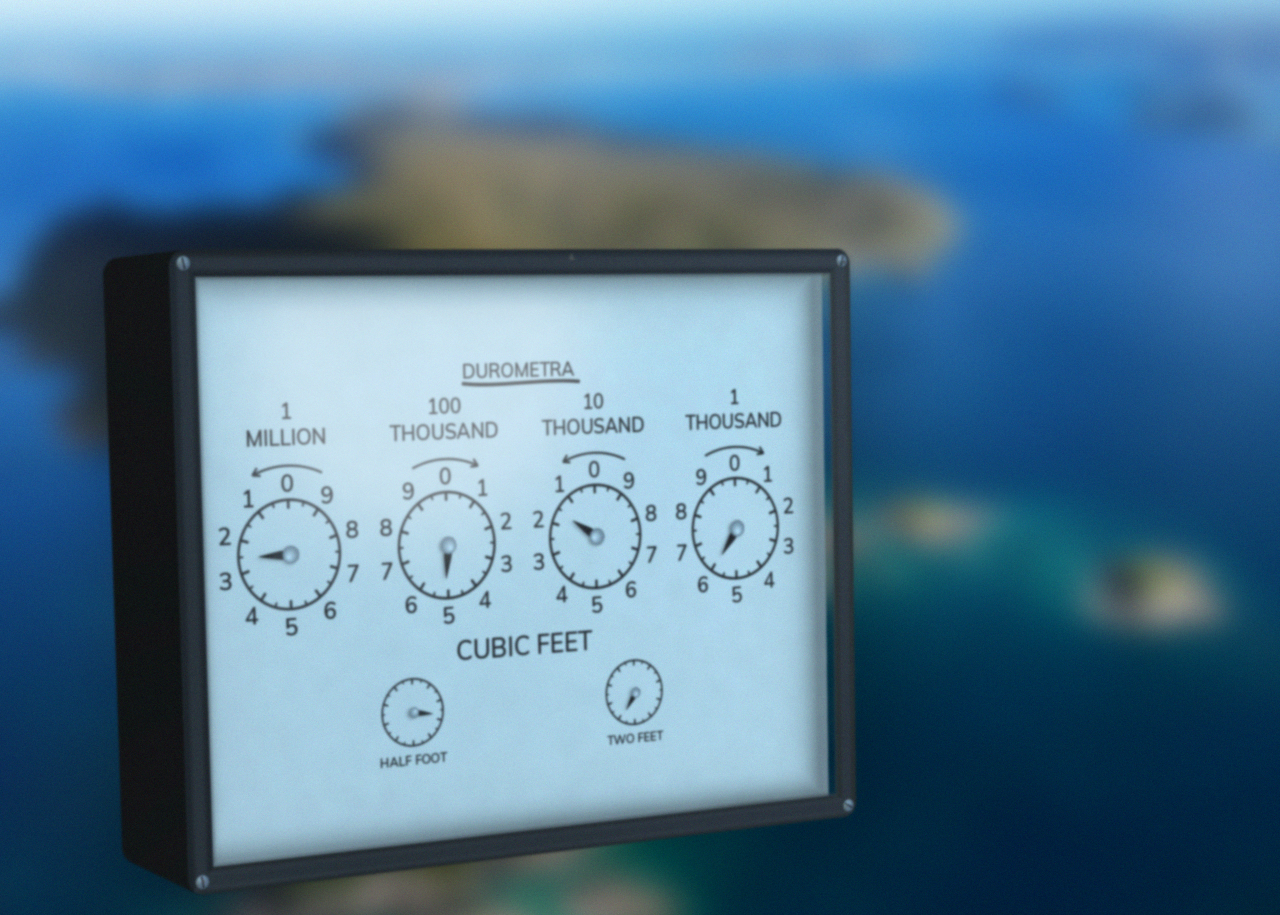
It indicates 251600 ft³
